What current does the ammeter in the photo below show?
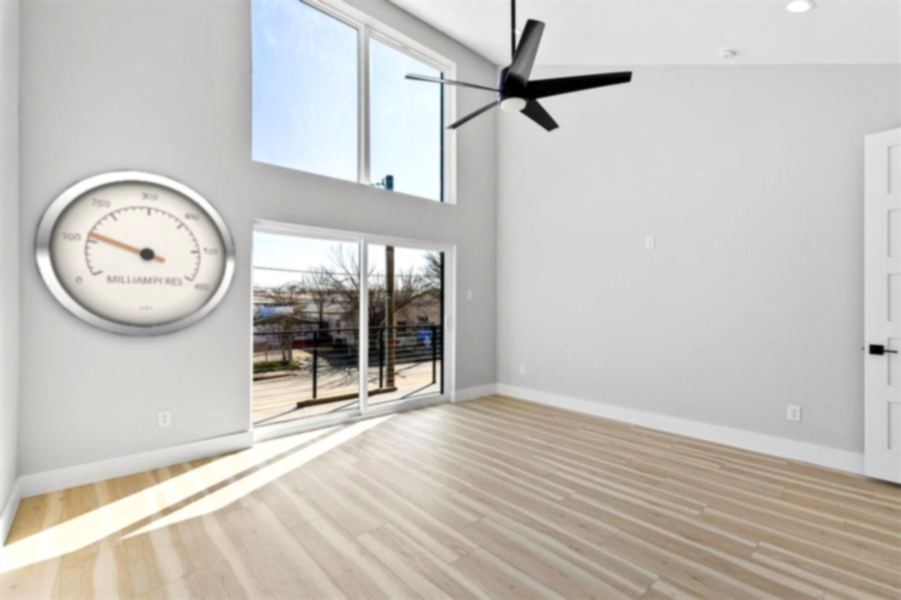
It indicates 120 mA
